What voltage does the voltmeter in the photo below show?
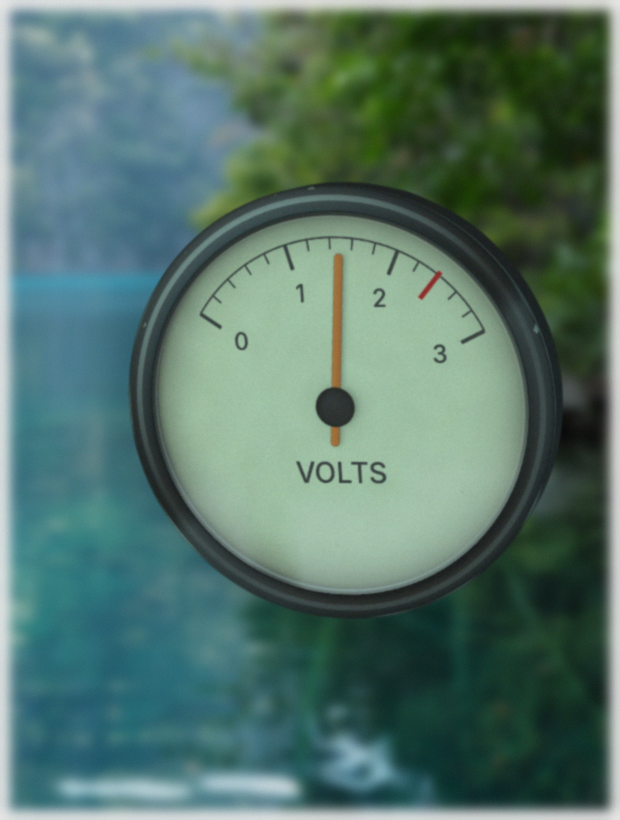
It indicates 1.5 V
